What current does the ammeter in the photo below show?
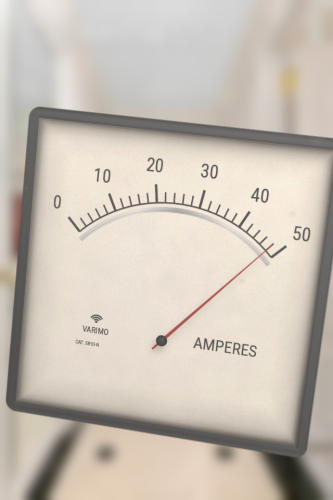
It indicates 48 A
